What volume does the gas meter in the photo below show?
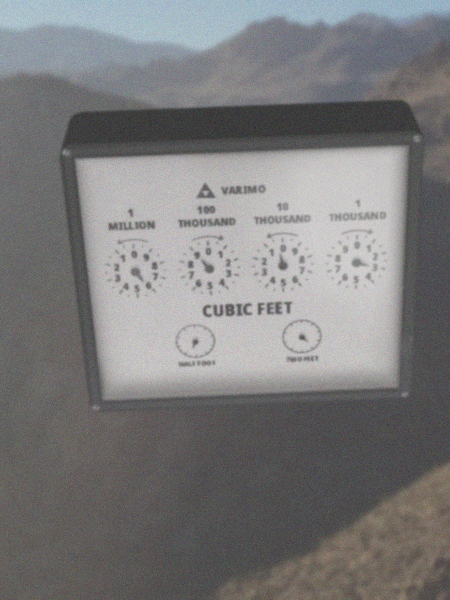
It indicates 590300 ft³
